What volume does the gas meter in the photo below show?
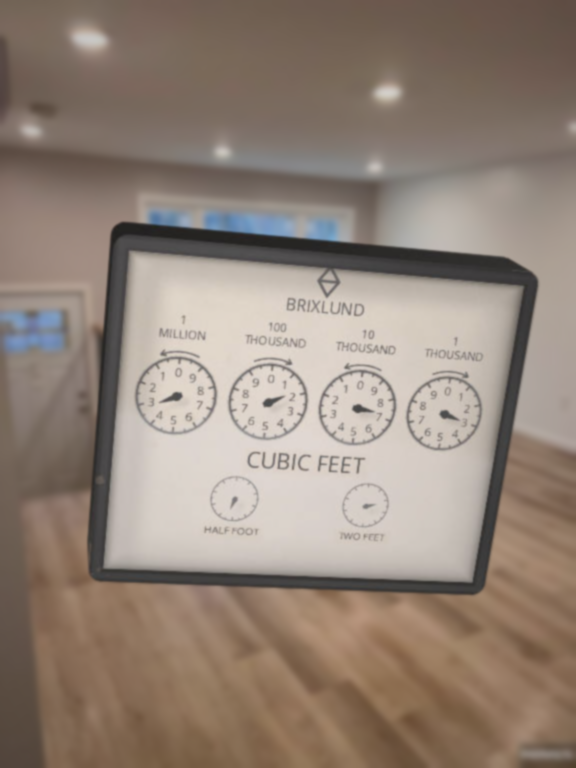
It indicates 317300 ft³
